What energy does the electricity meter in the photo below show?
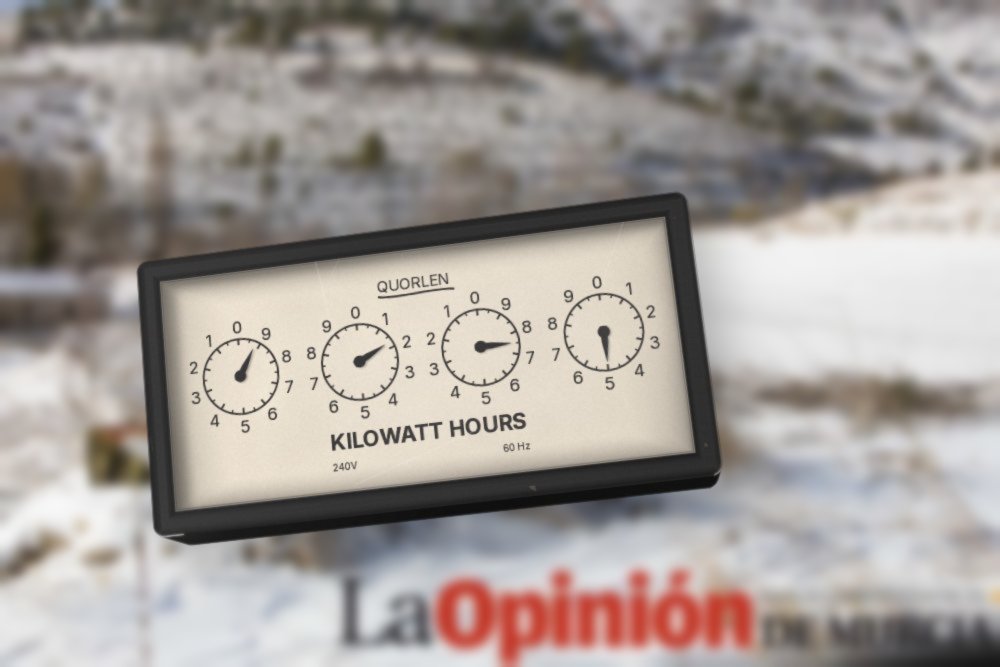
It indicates 9175 kWh
